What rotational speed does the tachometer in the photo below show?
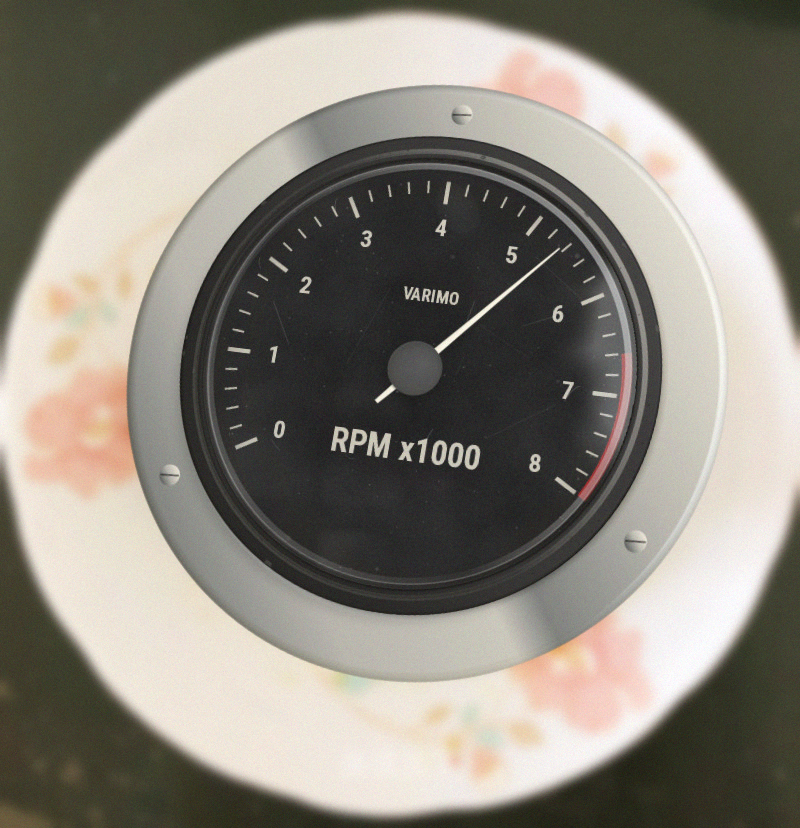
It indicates 5400 rpm
